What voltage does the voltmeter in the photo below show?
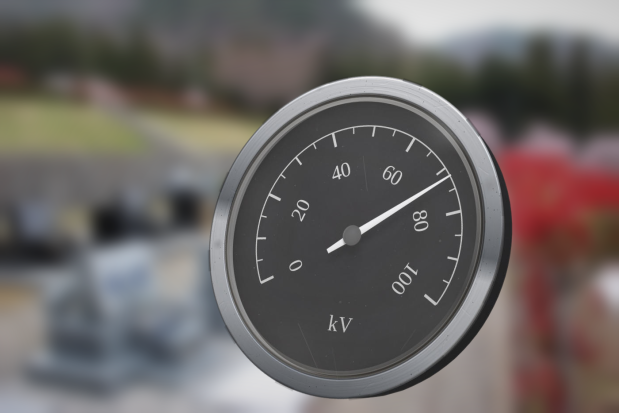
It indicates 72.5 kV
